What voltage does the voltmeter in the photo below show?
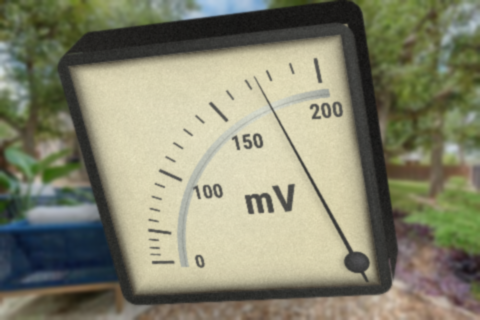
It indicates 175 mV
